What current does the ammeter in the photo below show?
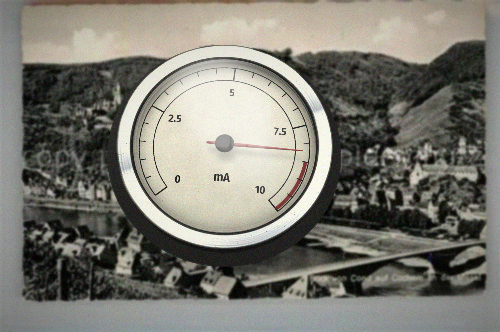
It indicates 8.25 mA
